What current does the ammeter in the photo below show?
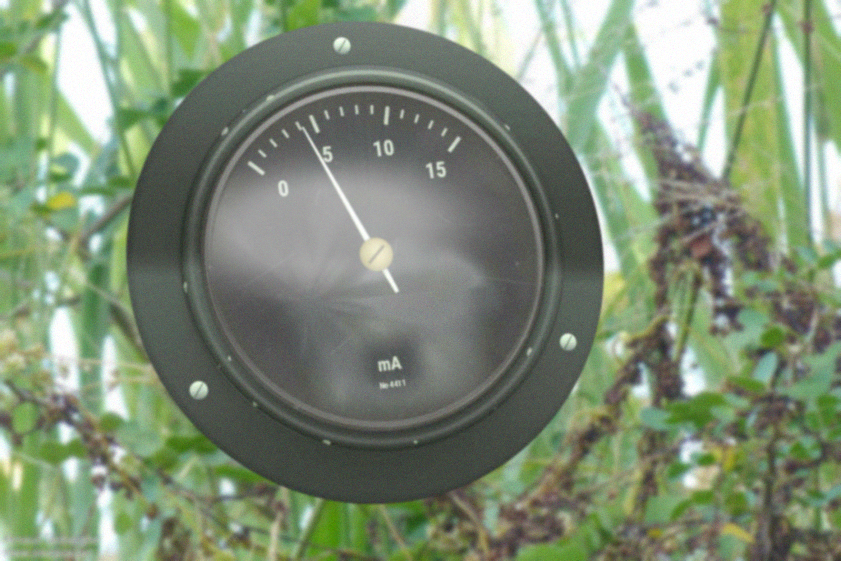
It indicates 4 mA
